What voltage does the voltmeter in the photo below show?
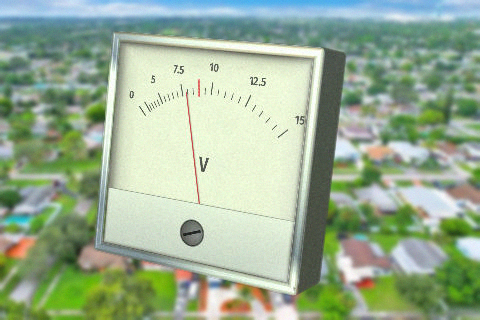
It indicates 8 V
